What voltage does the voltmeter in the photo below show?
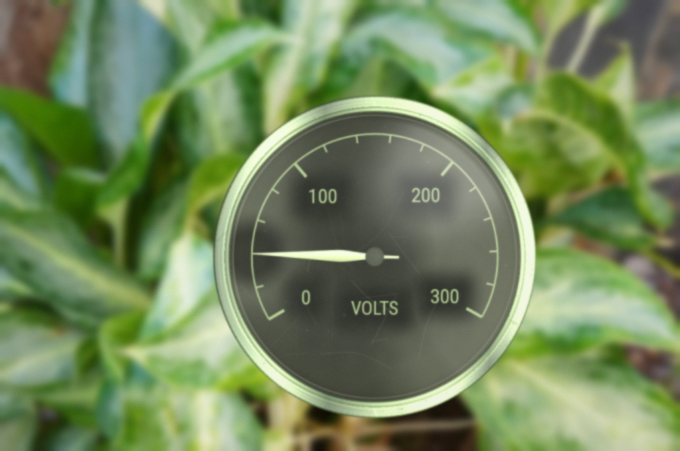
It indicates 40 V
